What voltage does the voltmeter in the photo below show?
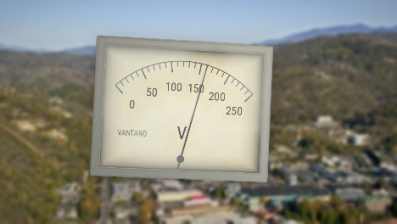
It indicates 160 V
